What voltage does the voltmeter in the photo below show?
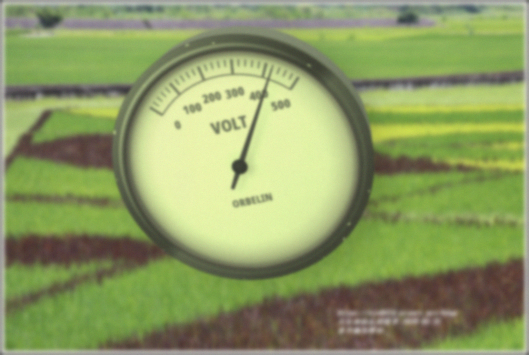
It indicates 420 V
